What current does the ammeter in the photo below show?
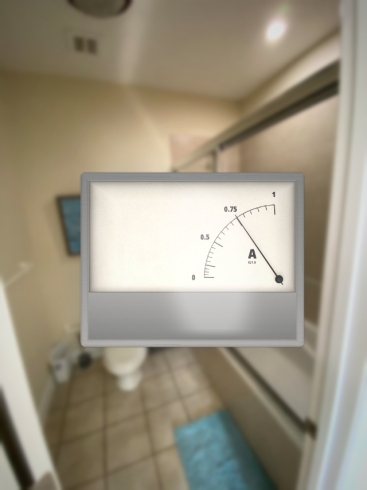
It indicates 0.75 A
